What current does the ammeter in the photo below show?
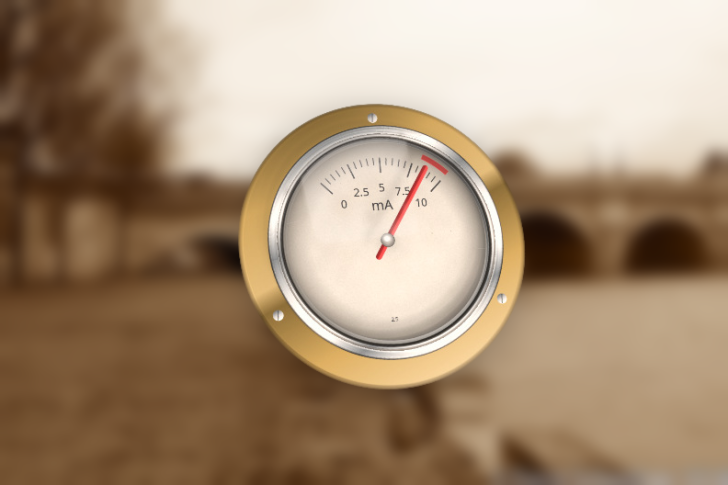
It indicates 8.5 mA
